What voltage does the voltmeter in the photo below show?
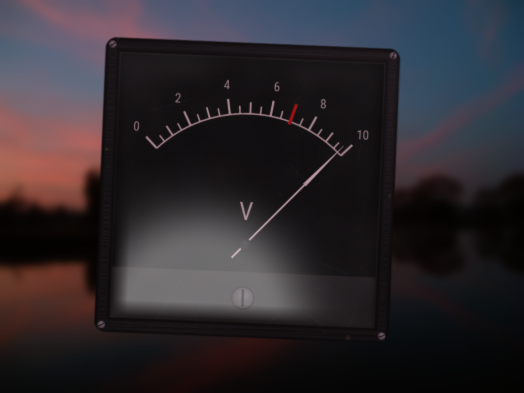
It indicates 9.75 V
